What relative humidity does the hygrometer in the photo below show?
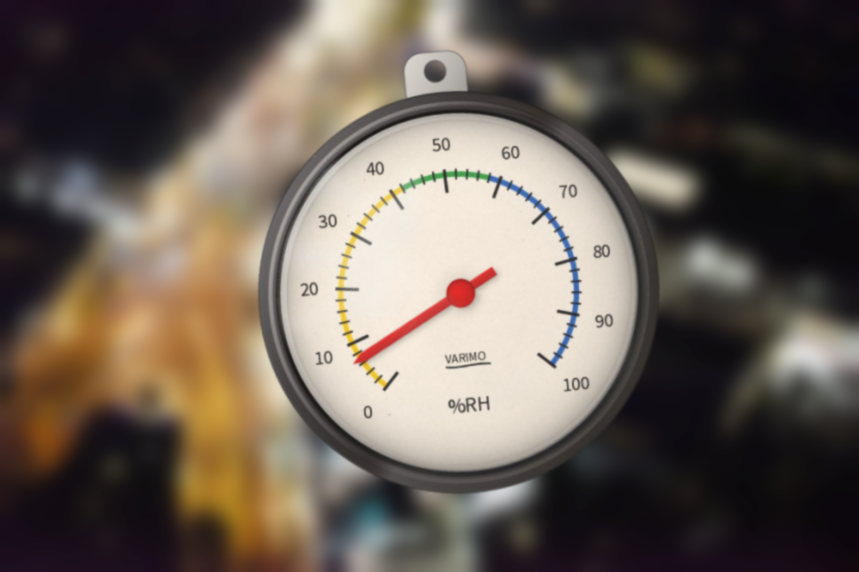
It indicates 7 %
